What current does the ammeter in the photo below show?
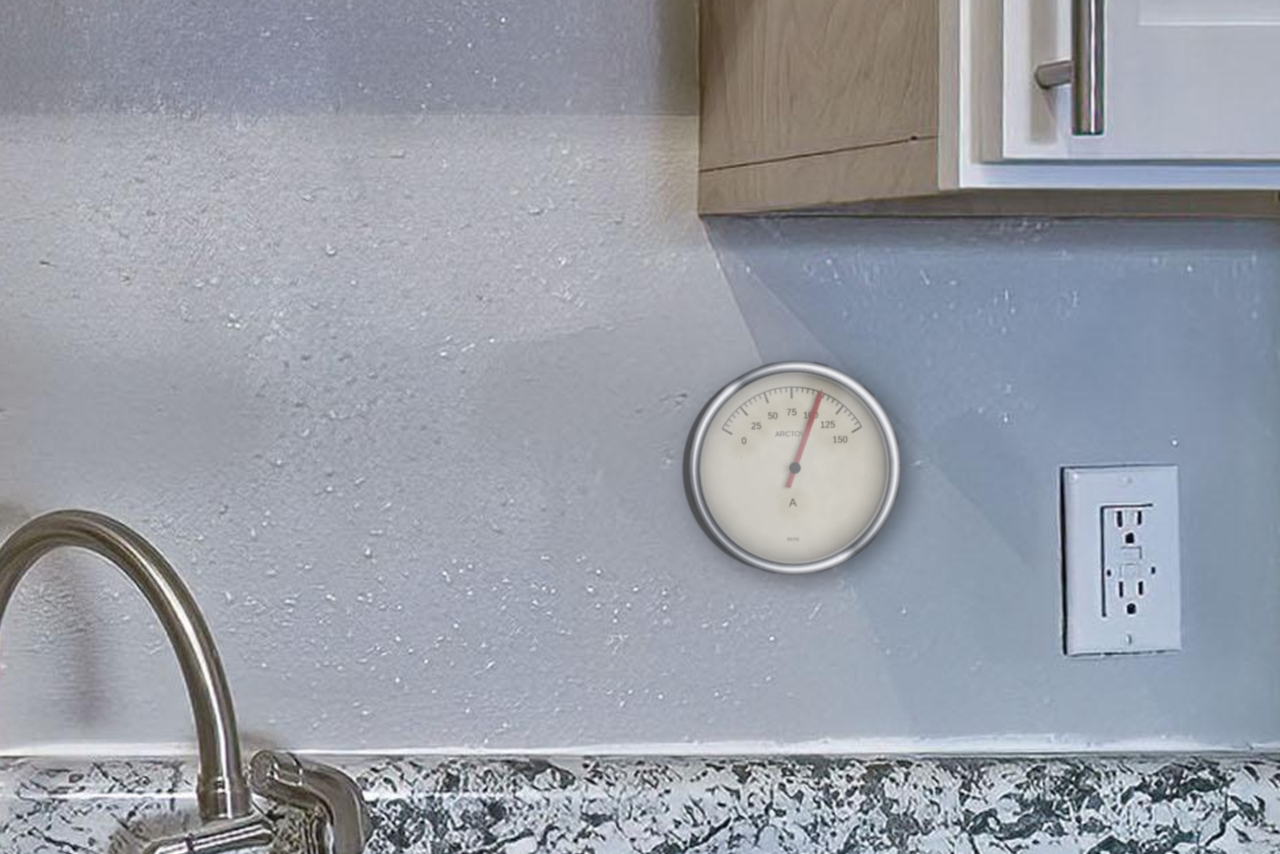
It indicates 100 A
